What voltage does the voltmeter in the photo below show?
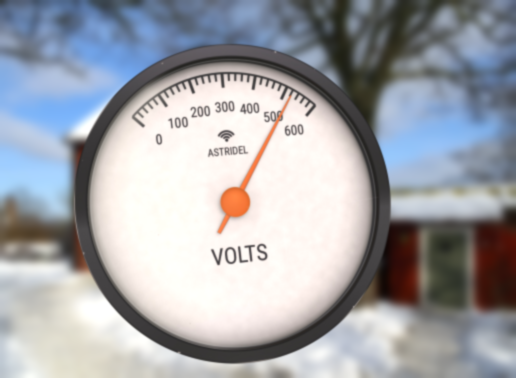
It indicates 520 V
